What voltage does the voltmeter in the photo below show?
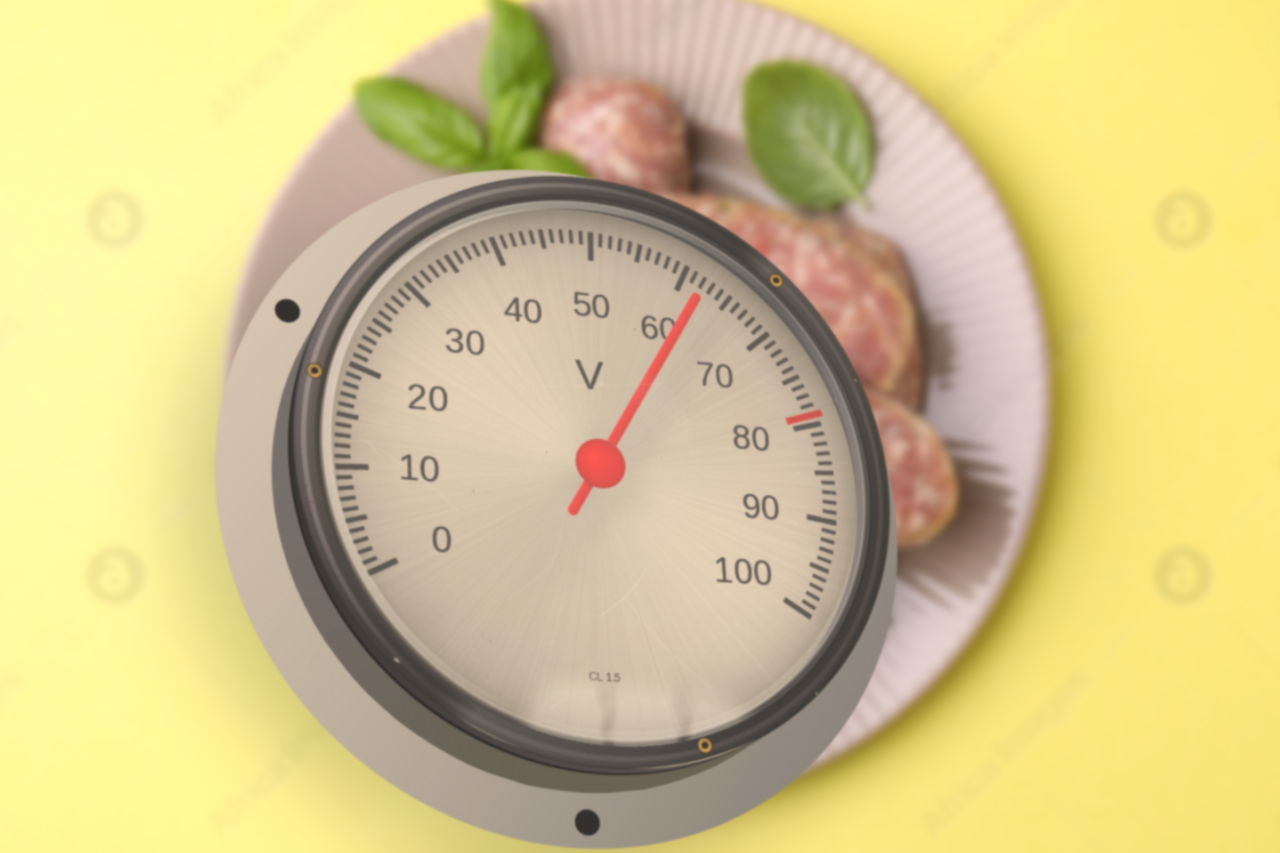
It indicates 62 V
